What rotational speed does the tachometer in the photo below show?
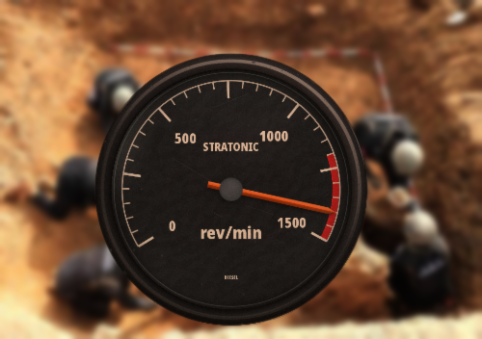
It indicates 1400 rpm
